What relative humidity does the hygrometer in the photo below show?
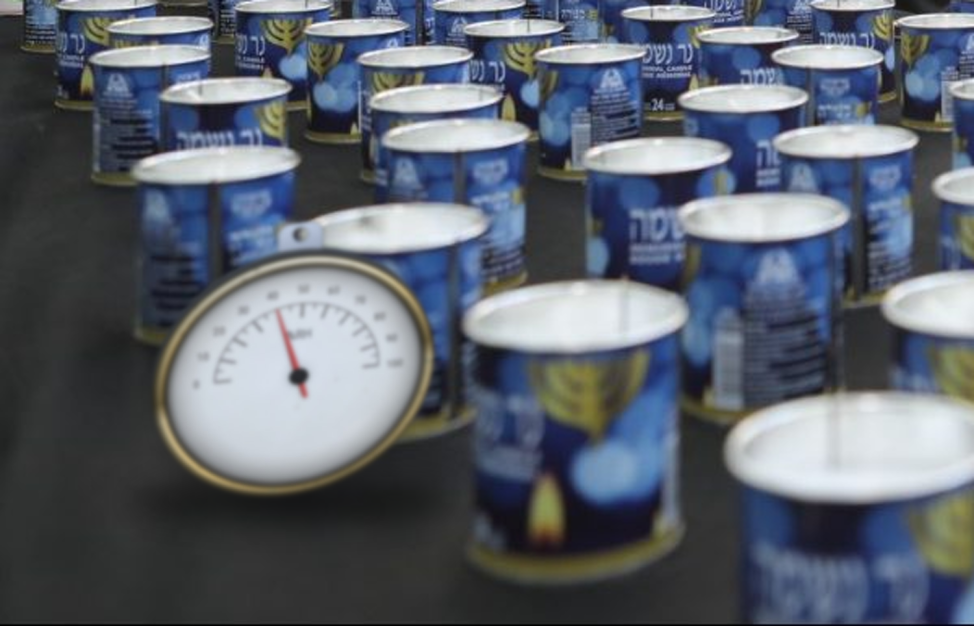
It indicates 40 %
